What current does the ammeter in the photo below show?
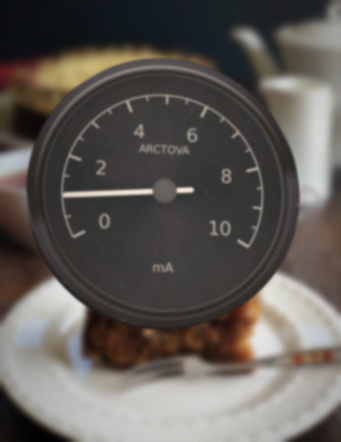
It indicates 1 mA
